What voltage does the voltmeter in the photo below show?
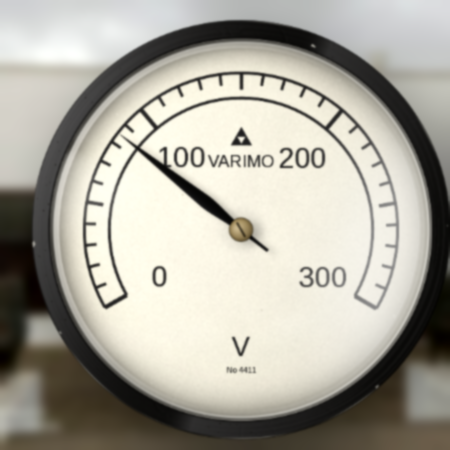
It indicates 85 V
